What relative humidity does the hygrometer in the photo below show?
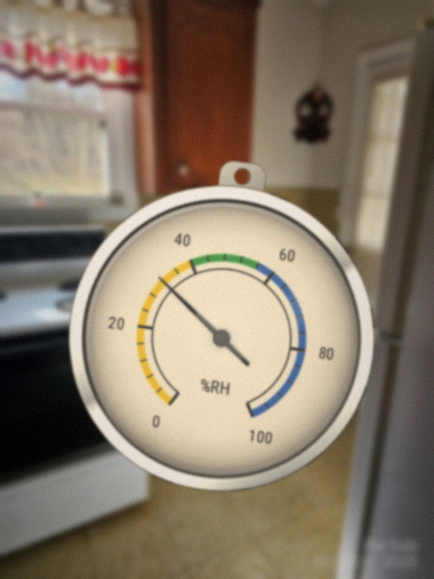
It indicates 32 %
